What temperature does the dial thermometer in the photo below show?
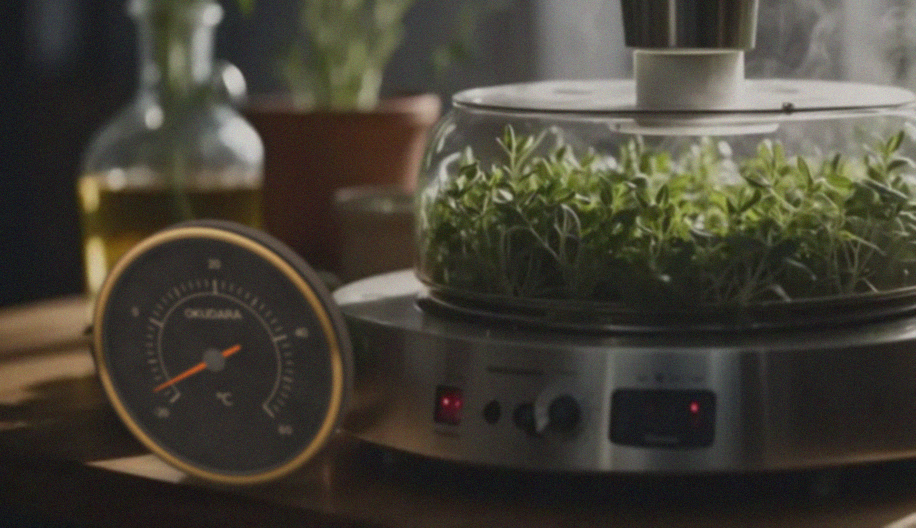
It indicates -16 °C
